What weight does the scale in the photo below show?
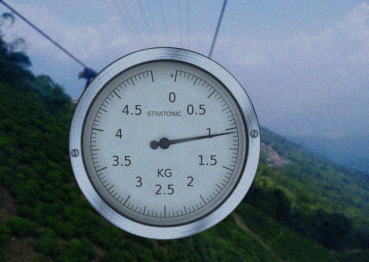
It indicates 1.05 kg
